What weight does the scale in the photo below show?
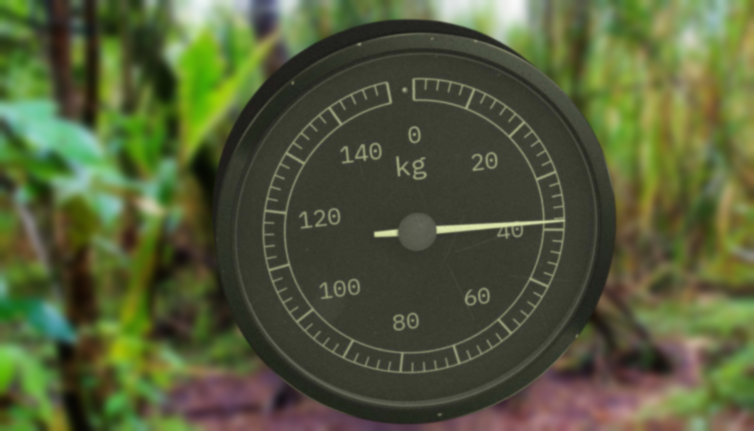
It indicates 38 kg
